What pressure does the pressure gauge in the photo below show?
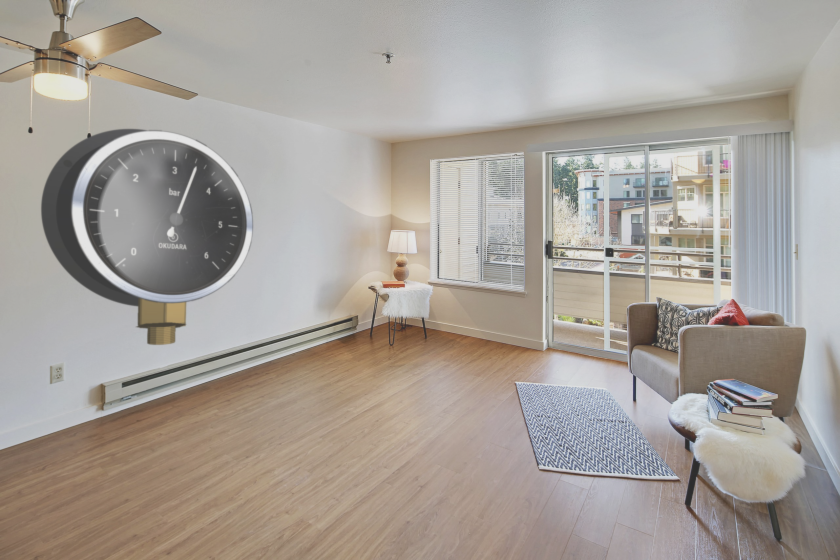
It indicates 3.4 bar
